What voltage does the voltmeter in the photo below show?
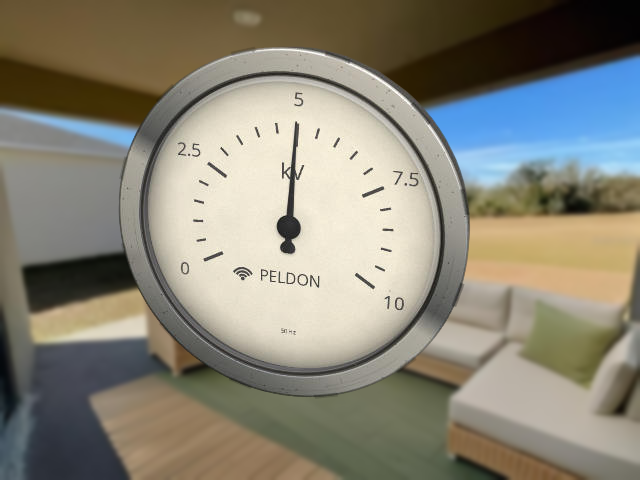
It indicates 5 kV
